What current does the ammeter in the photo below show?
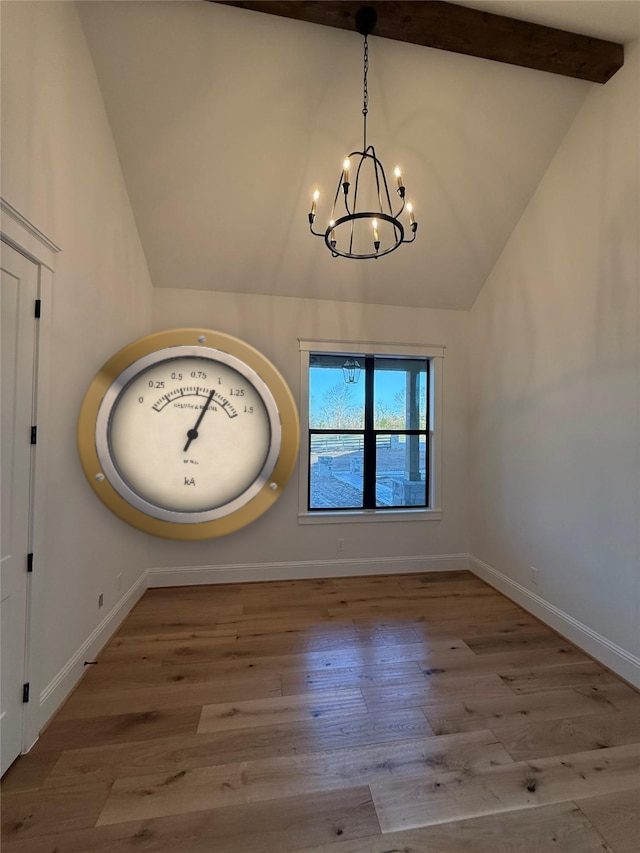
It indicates 1 kA
